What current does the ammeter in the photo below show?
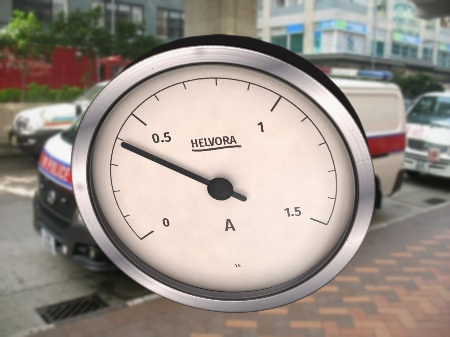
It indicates 0.4 A
